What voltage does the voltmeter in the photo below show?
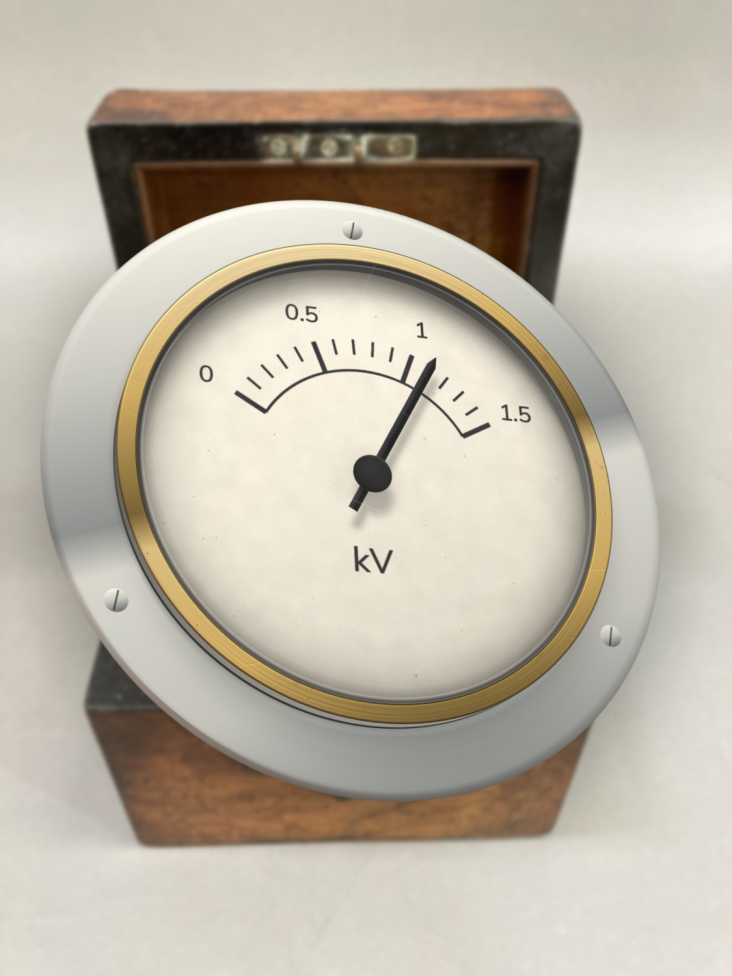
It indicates 1.1 kV
